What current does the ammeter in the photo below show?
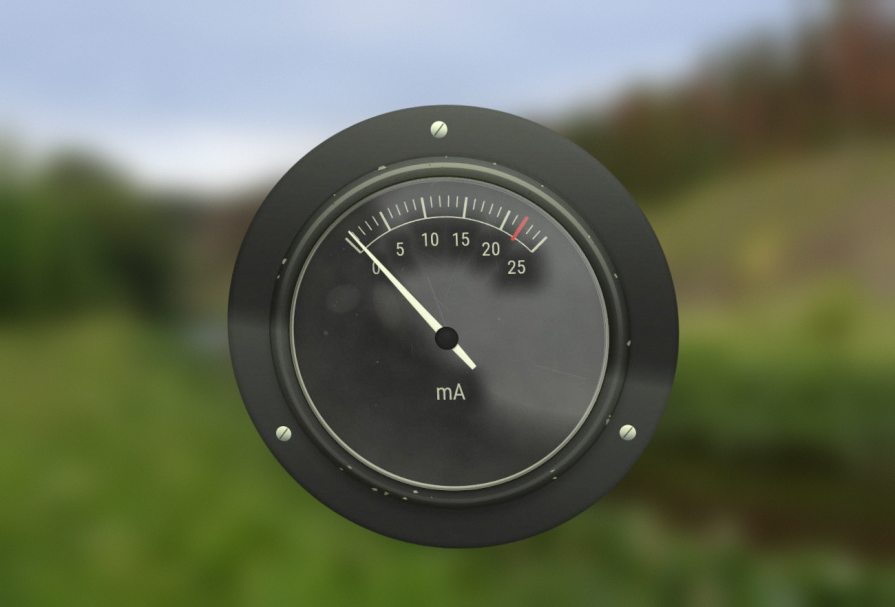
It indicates 1 mA
